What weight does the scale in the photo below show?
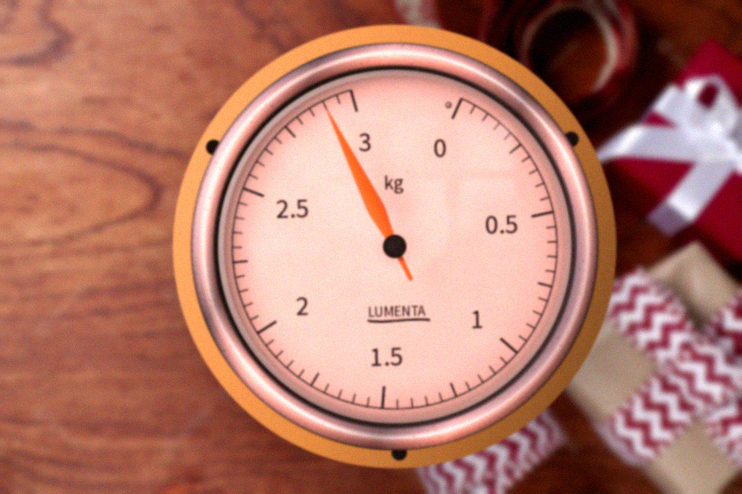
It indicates 2.9 kg
